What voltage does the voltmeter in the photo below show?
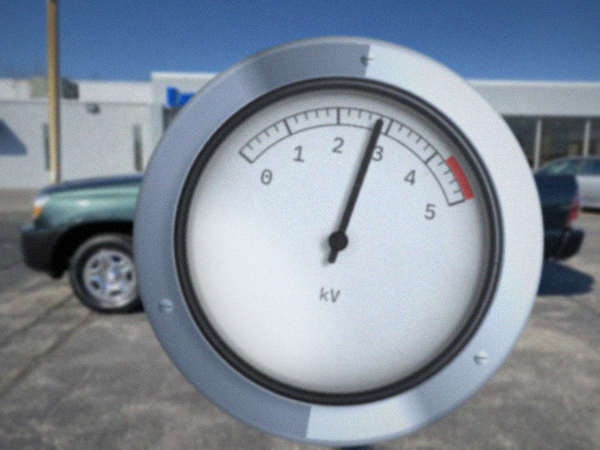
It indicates 2.8 kV
